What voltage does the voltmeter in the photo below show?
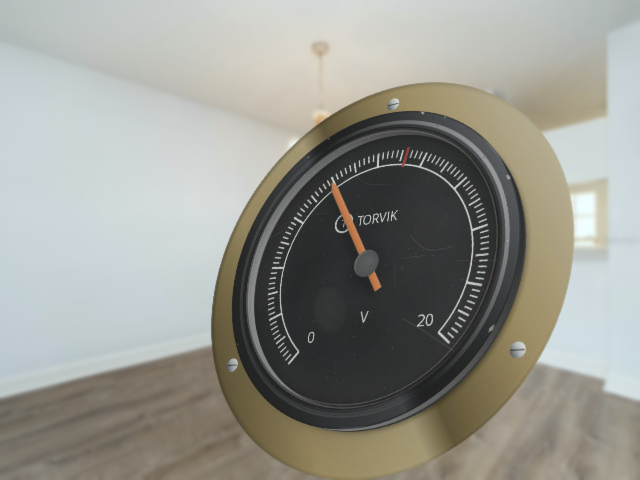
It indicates 8 V
